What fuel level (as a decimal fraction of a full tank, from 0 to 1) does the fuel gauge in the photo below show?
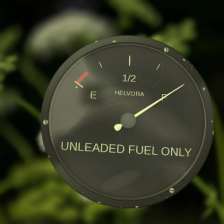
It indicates 1
